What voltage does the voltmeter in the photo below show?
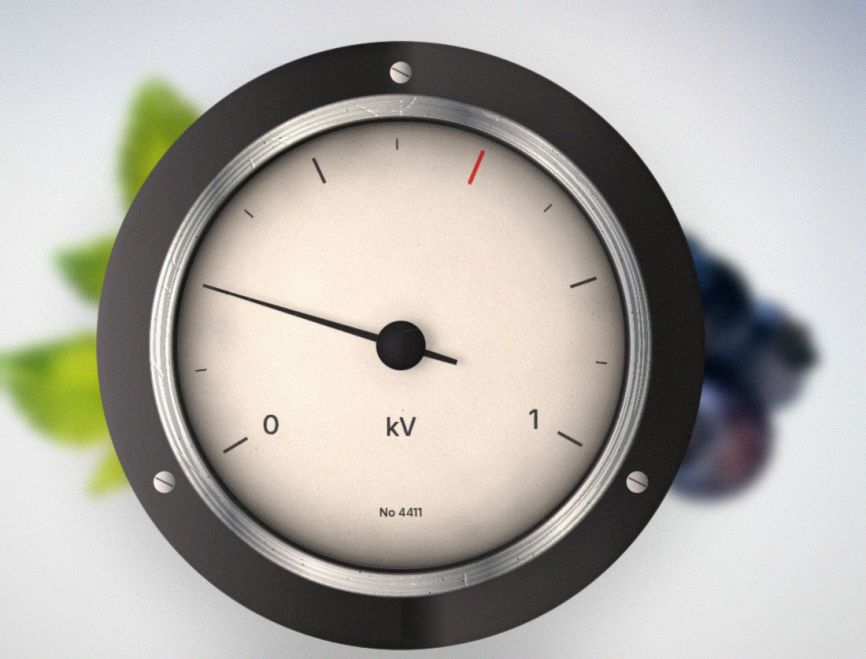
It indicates 0.2 kV
